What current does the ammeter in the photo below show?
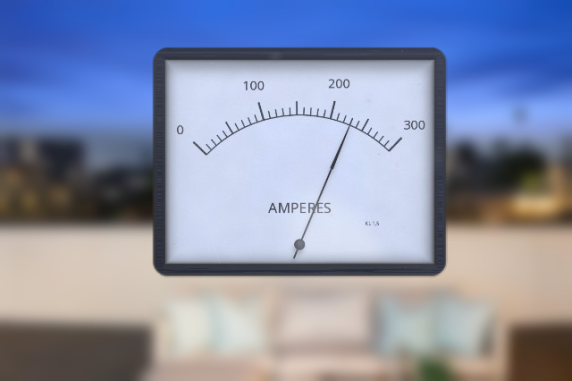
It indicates 230 A
